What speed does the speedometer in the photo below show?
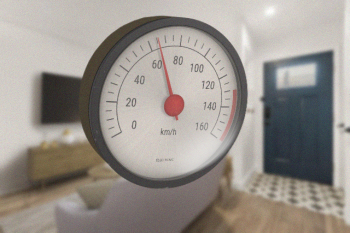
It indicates 65 km/h
